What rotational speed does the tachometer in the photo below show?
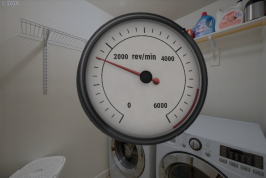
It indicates 1600 rpm
